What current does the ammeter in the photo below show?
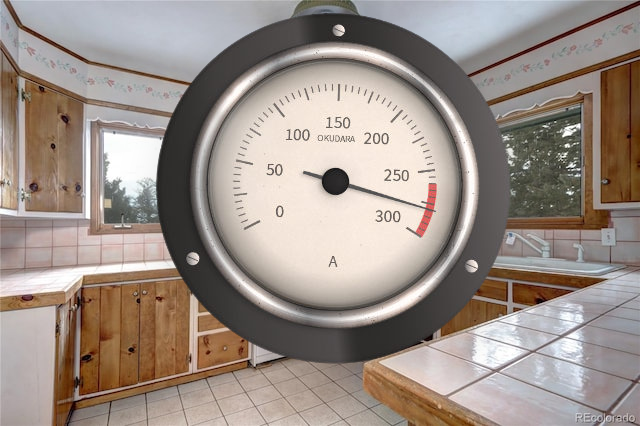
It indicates 280 A
